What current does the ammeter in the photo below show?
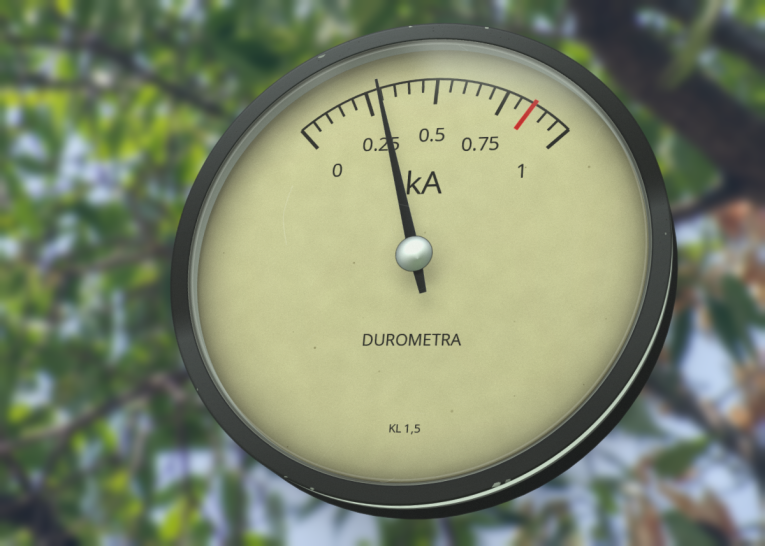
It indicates 0.3 kA
